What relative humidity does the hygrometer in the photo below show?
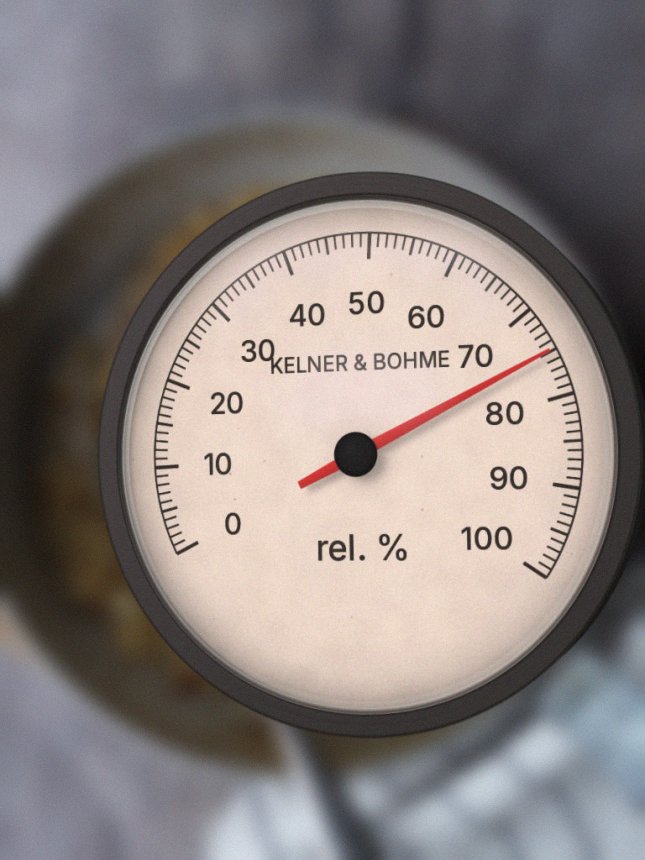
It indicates 75 %
